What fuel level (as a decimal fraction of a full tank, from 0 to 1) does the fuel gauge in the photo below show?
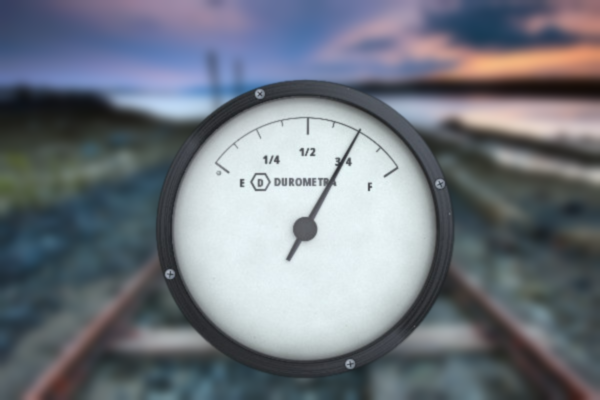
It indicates 0.75
